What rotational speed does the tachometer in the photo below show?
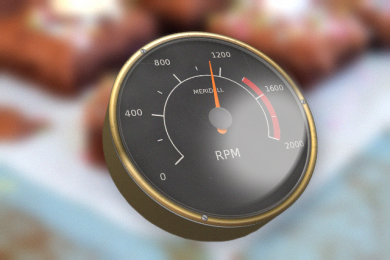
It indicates 1100 rpm
